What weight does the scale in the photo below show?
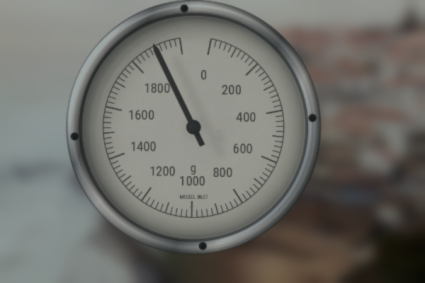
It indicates 1900 g
